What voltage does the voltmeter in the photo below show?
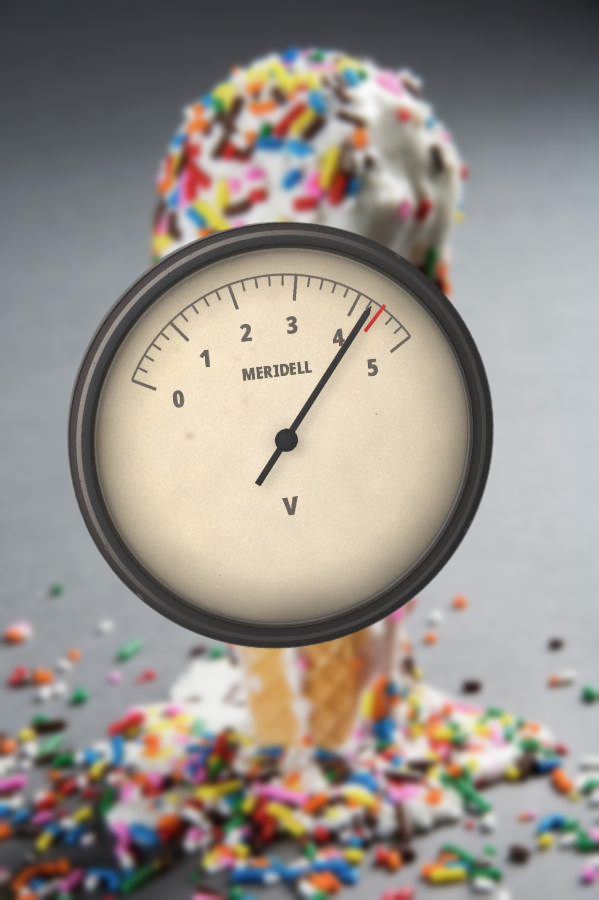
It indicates 4.2 V
